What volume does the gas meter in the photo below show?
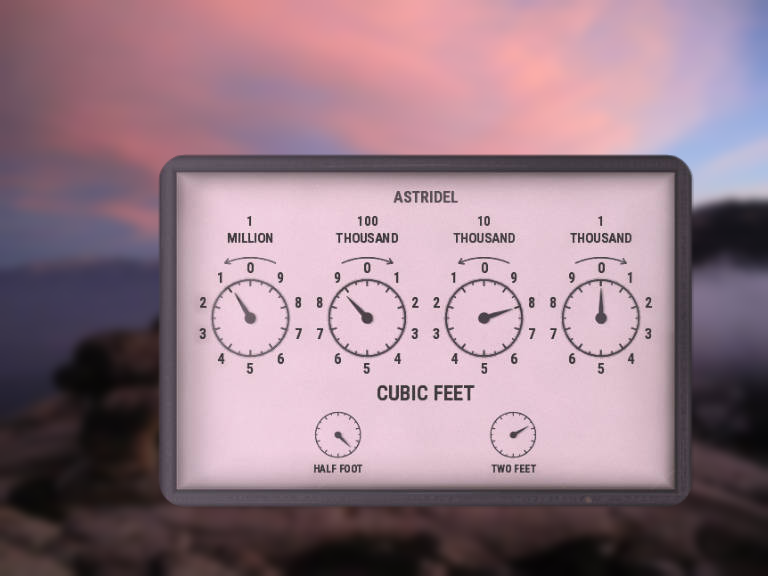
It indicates 88000 ft³
